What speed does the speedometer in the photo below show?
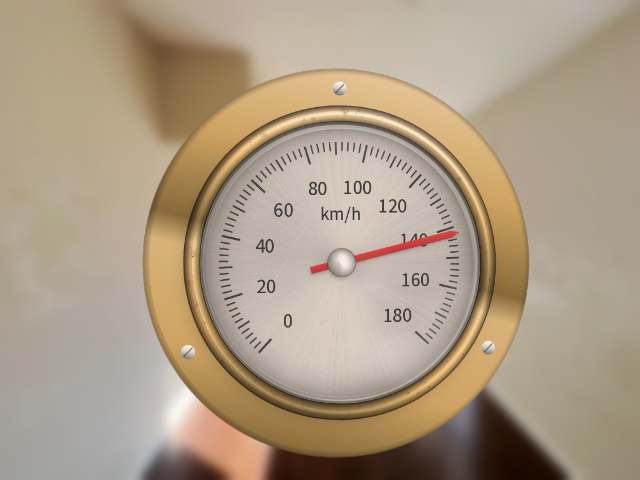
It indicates 142 km/h
